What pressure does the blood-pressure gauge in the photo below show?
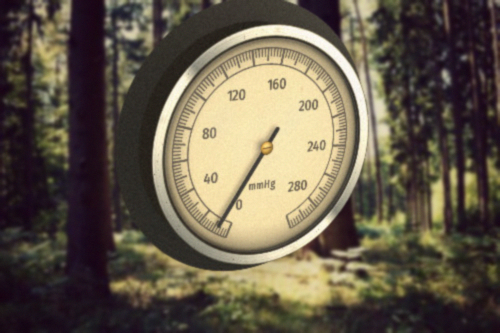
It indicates 10 mmHg
